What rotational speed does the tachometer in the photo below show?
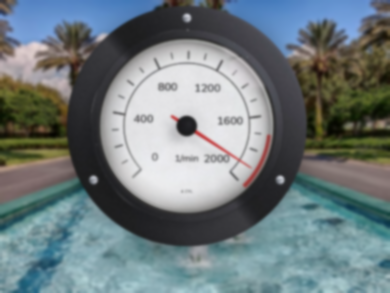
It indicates 1900 rpm
